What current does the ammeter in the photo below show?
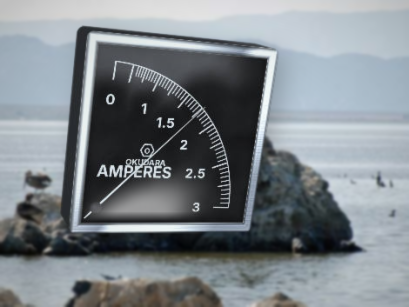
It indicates 1.75 A
